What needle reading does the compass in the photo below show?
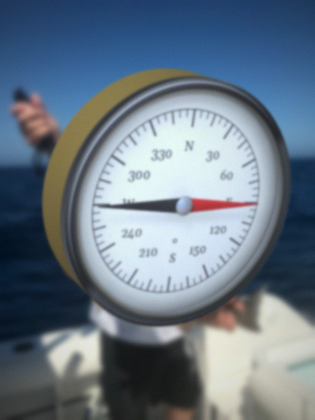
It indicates 90 °
